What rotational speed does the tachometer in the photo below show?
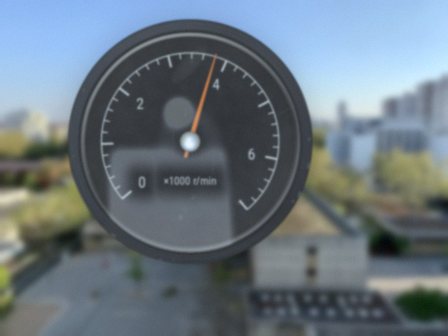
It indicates 3800 rpm
